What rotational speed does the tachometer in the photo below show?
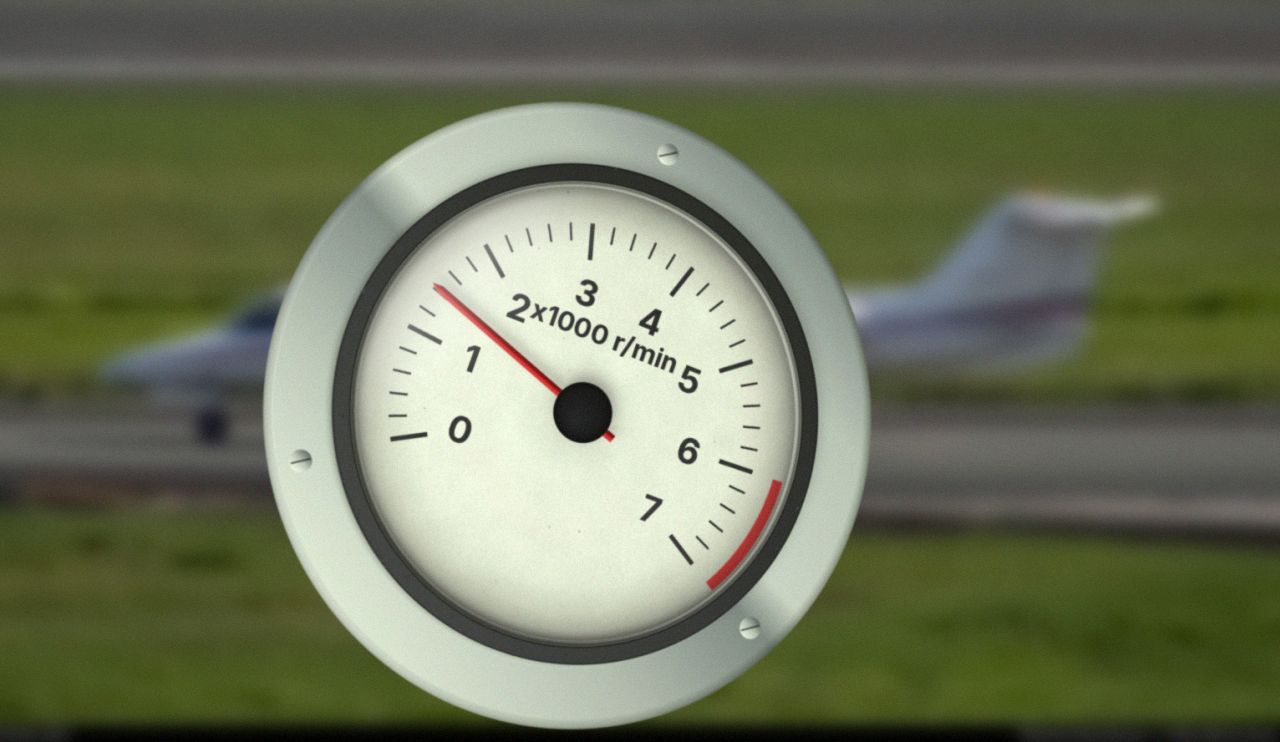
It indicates 1400 rpm
